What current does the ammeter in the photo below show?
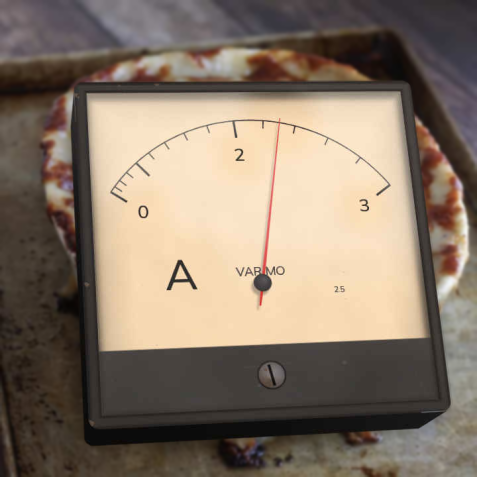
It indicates 2.3 A
